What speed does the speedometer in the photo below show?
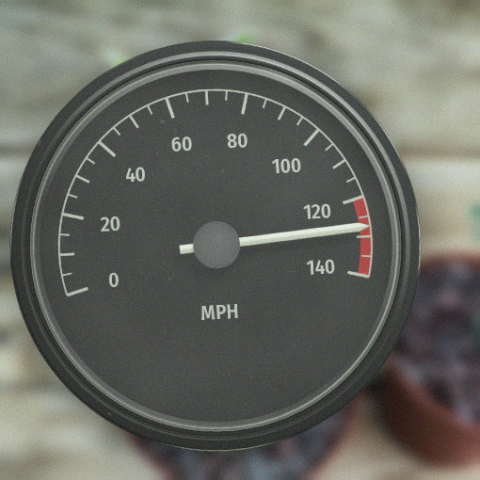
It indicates 127.5 mph
